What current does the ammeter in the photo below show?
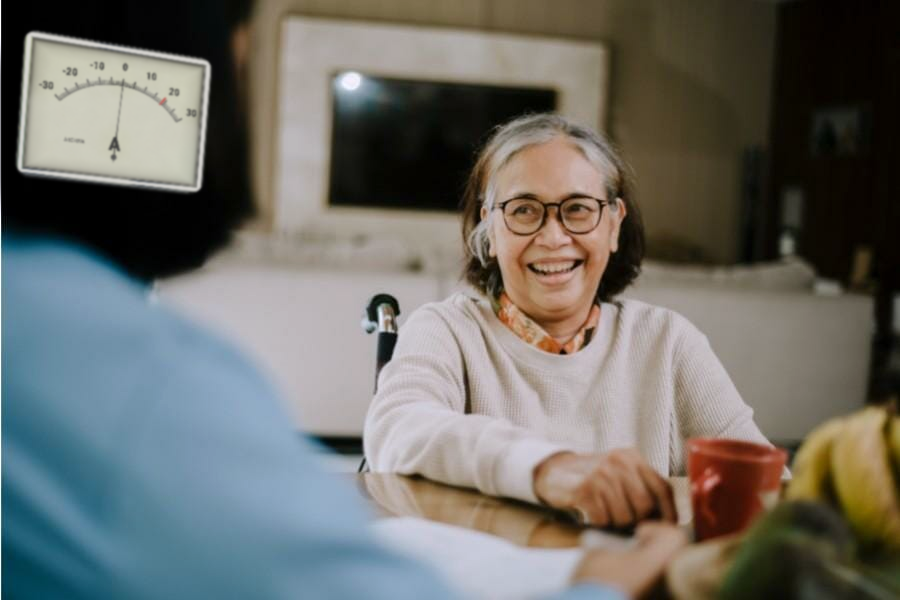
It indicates 0 A
